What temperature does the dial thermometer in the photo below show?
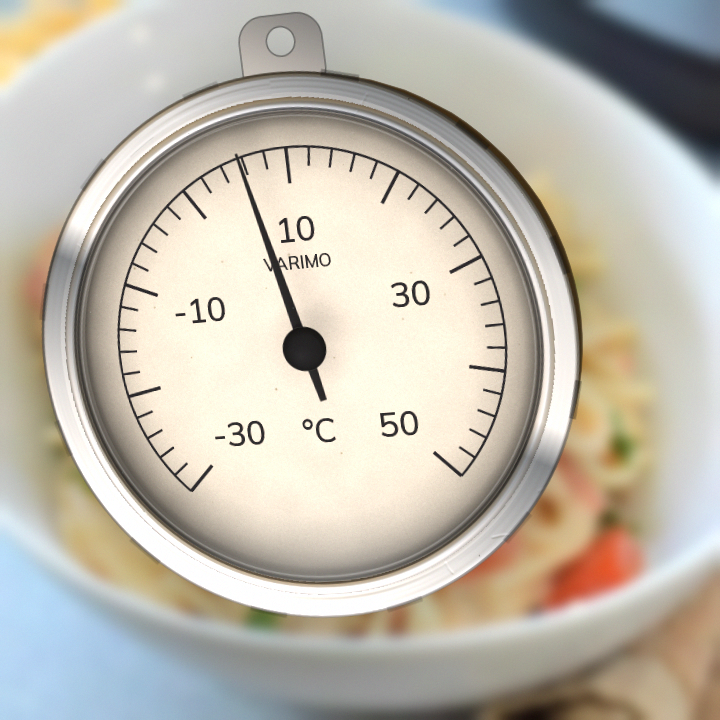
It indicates 6 °C
